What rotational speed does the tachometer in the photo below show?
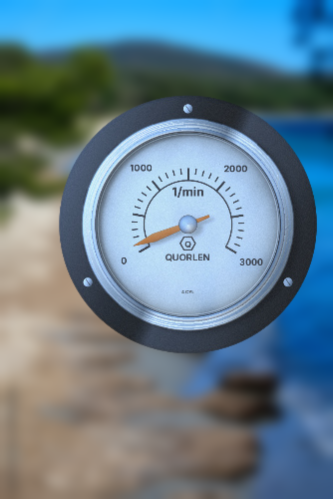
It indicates 100 rpm
